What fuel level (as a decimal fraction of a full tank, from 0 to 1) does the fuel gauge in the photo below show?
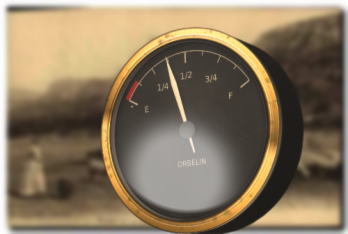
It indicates 0.375
